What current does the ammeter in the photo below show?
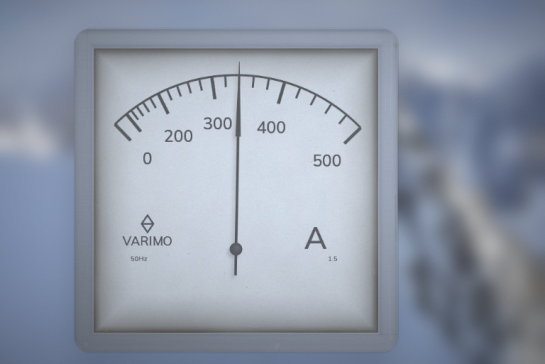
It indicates 340 A
